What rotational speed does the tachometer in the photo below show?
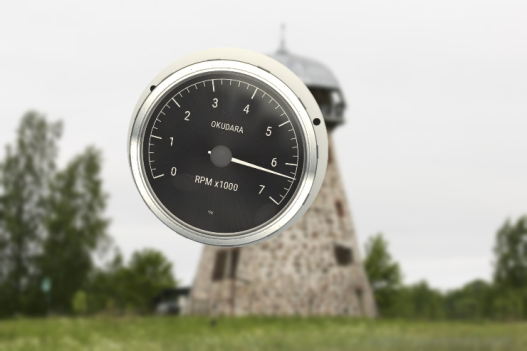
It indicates 6300 rpm
